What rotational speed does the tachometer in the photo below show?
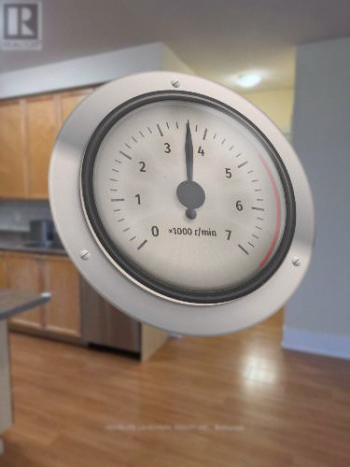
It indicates 3600 rpm
